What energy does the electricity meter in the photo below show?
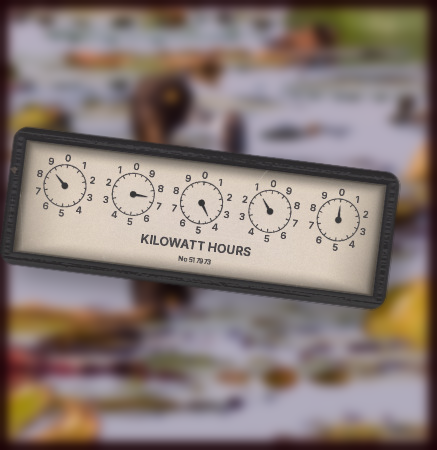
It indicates 87410 kWh
